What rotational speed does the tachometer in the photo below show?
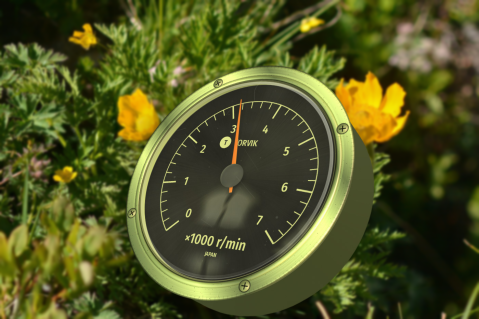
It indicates 3200 rpm
